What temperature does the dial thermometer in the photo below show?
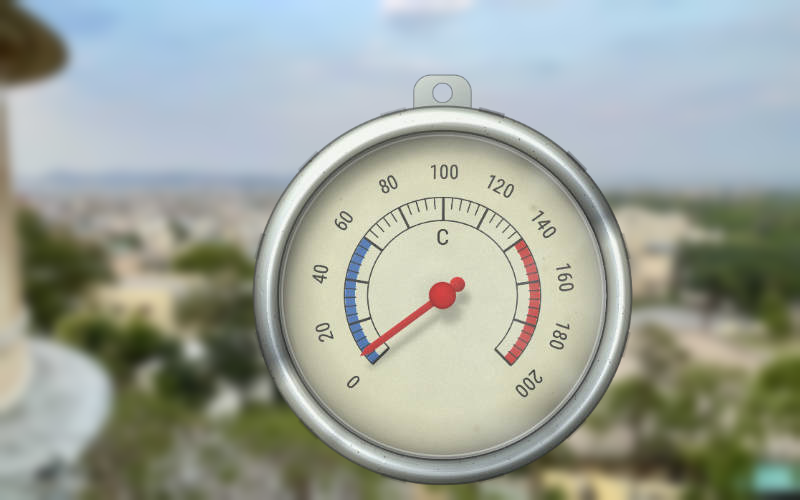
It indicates 6 °C
